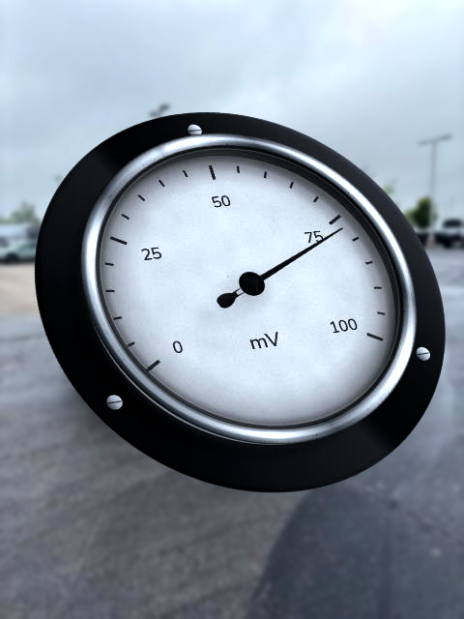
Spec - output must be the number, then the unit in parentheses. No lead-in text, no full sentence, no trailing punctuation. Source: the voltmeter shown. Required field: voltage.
77.5 (mV)
